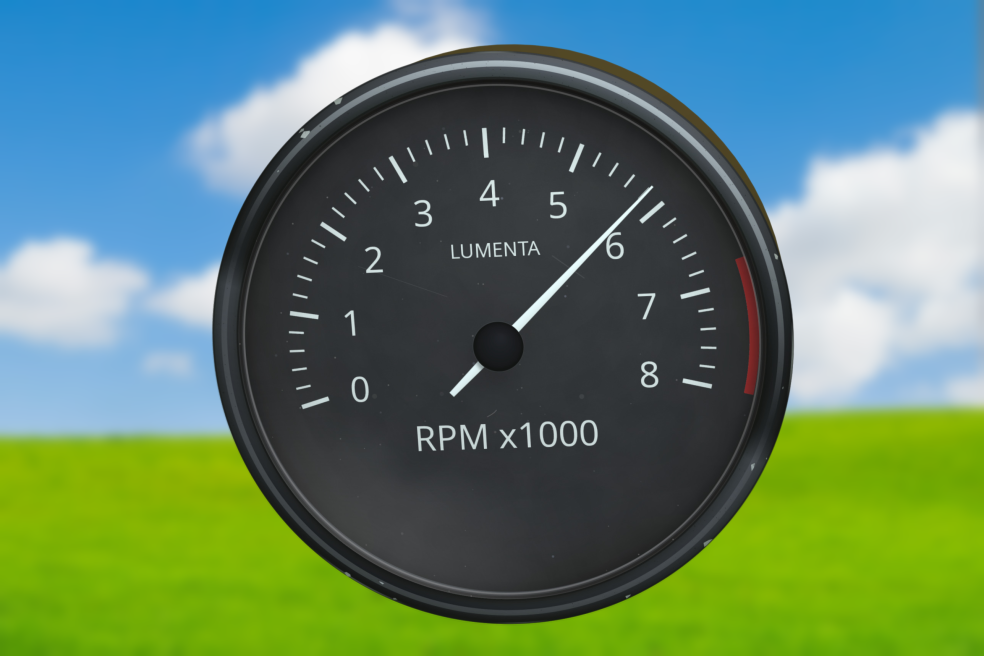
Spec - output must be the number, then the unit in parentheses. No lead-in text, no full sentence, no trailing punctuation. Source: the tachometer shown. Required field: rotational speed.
5800 (rpm)
